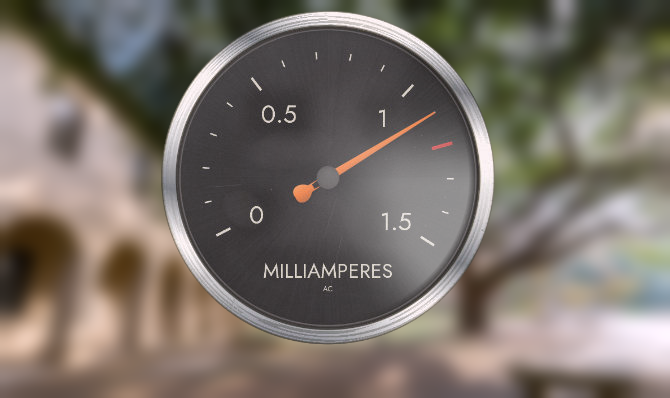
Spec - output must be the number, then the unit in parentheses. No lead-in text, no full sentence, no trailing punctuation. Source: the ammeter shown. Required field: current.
1.1 (mA)
